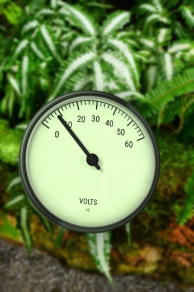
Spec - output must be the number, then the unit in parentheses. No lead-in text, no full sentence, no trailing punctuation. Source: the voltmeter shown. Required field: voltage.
8 (V)
